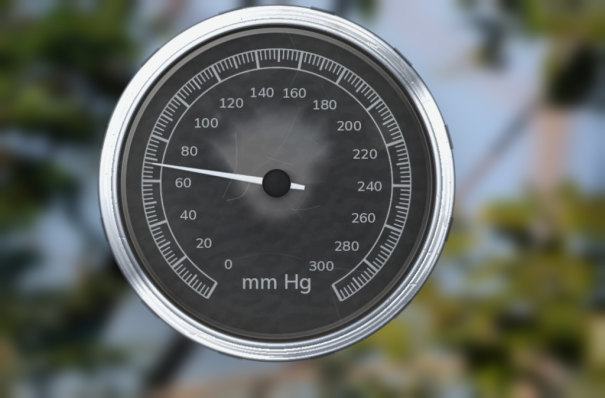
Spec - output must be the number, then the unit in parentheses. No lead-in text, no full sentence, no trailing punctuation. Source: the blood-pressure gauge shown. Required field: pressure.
68 (mmHg)
